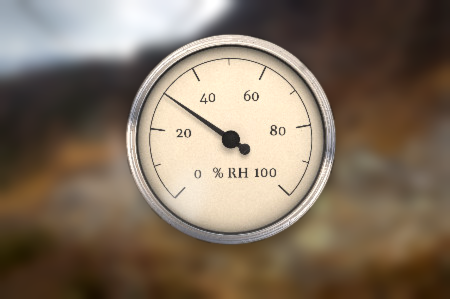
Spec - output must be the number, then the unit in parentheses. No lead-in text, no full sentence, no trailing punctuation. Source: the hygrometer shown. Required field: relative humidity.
30 (%)
